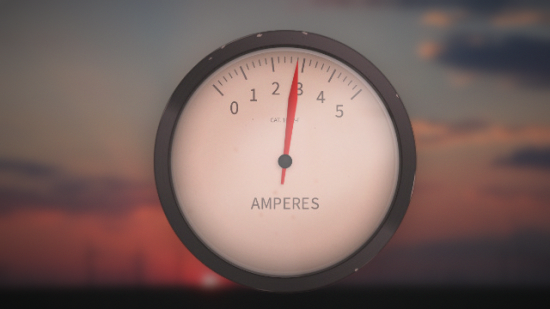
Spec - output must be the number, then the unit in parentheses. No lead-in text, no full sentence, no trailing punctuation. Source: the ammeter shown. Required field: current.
2.8 (A)
